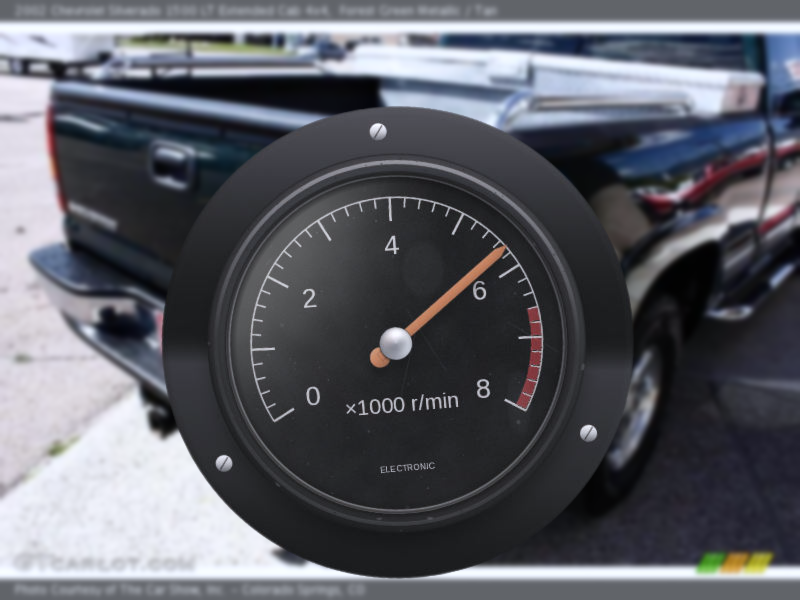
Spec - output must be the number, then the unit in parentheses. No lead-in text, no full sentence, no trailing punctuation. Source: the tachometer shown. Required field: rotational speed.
5700 (rpm)
